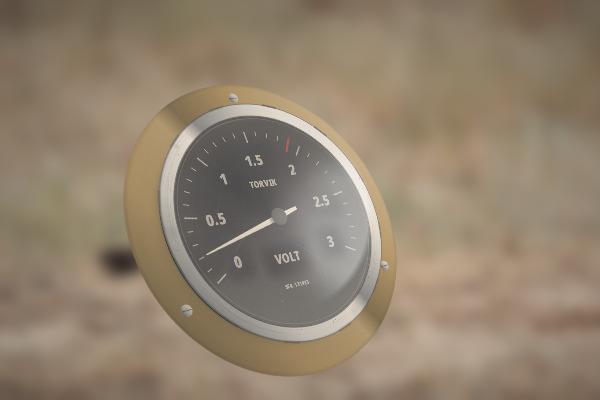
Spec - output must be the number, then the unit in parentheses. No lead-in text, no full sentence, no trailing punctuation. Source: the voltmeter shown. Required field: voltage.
0.2 (V)
